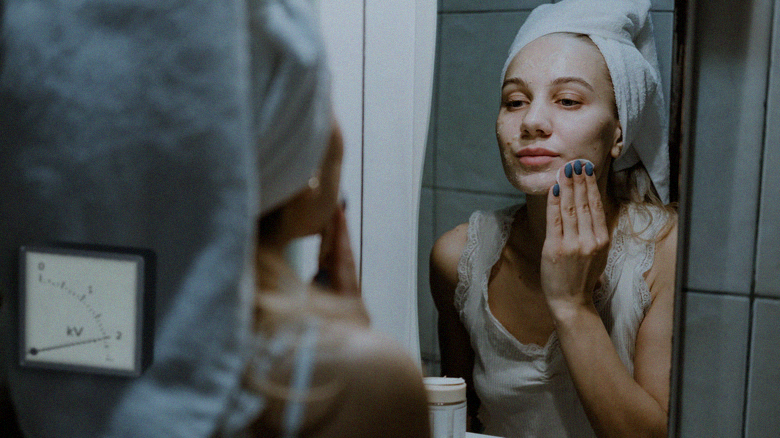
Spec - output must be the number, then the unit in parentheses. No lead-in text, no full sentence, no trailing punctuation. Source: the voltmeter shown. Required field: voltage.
2 (kV)
